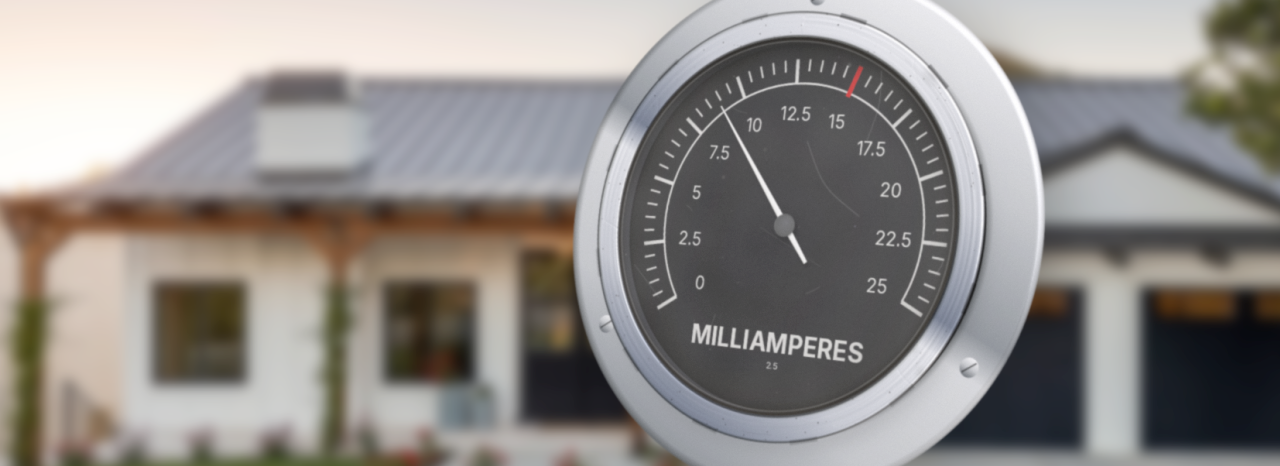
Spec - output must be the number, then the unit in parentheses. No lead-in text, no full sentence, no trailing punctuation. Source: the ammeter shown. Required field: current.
9 (mA)
